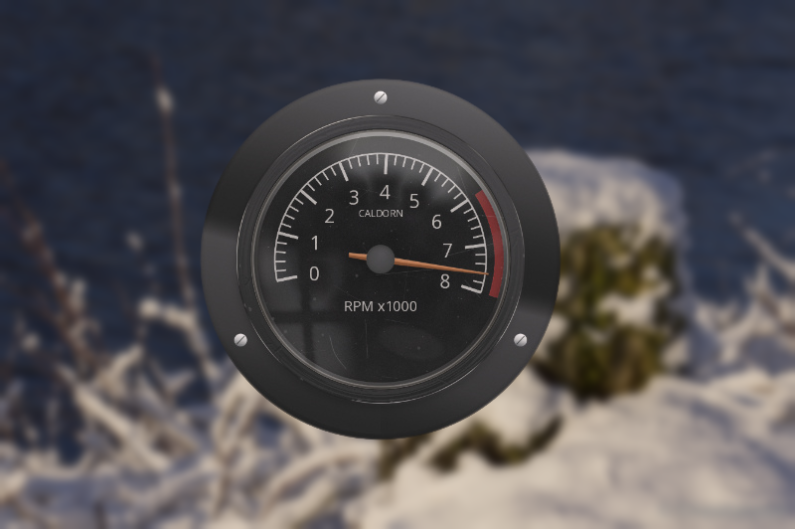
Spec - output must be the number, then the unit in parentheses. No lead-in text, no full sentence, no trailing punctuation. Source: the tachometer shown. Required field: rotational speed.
7600 (rpm)
